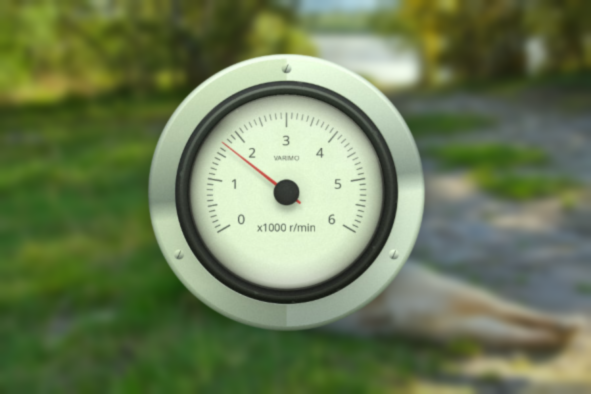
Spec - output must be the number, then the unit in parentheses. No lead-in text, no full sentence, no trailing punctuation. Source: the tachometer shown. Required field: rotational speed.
1700 (rpm)
